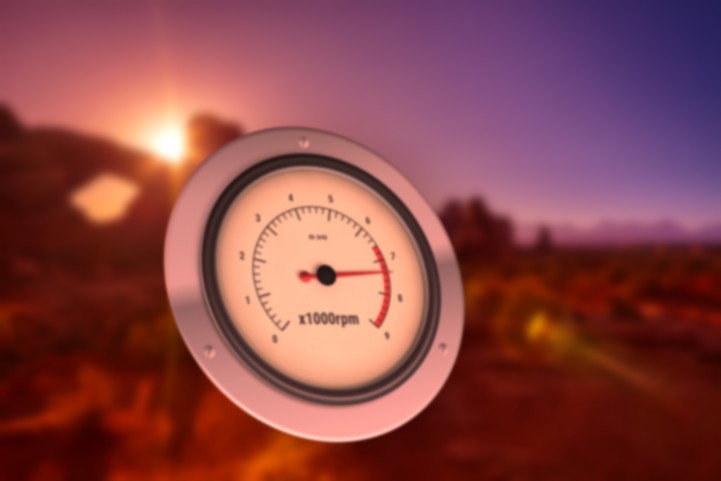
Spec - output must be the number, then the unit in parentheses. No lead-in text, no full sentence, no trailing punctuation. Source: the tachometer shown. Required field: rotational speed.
7400 (rpm)
